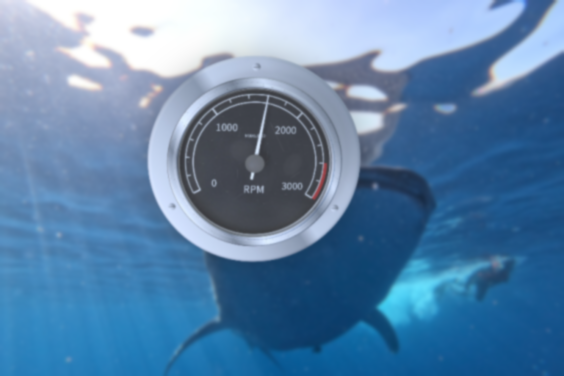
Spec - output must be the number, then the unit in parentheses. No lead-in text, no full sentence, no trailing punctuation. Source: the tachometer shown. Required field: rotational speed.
1600 (rpm)
